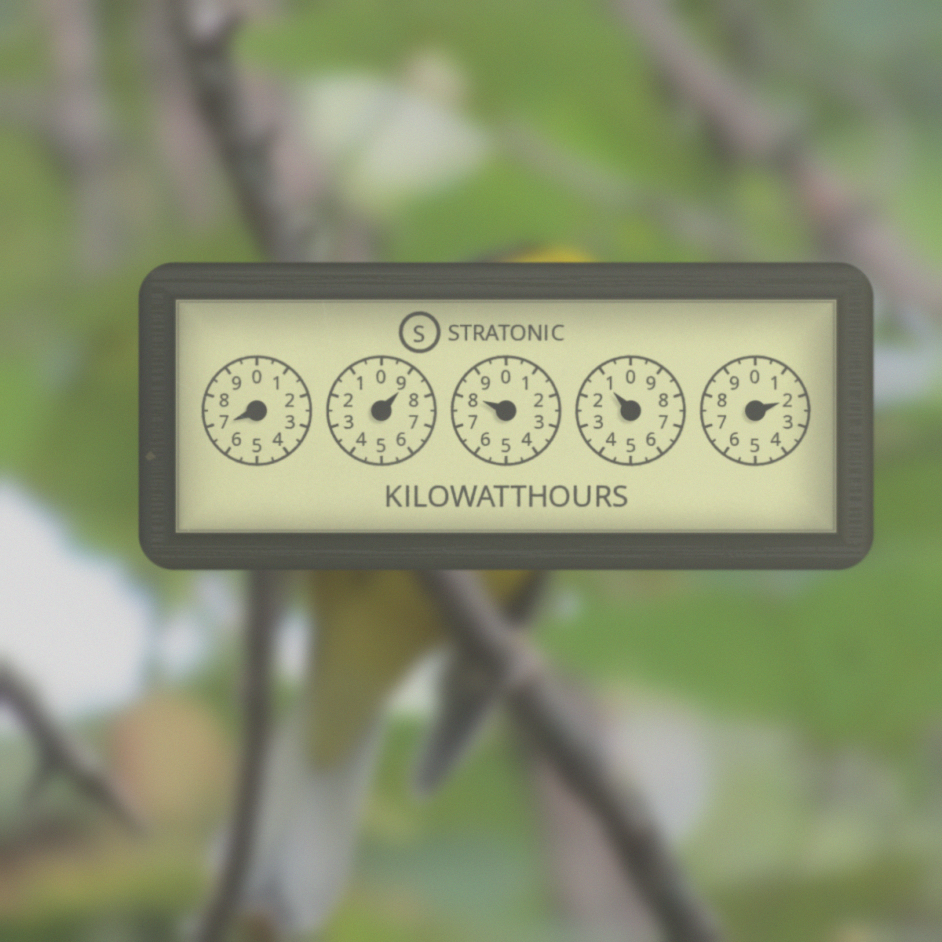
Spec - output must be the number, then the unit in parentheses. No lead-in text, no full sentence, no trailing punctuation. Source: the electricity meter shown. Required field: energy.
68812 (kWh)
